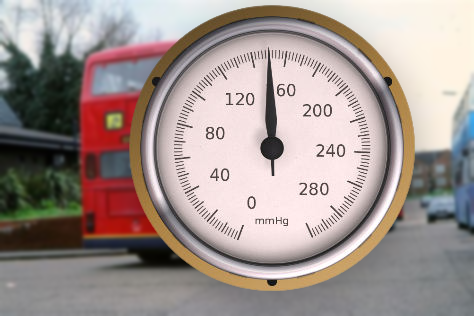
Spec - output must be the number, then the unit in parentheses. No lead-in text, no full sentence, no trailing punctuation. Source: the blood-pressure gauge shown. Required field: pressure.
150 (mmHg)
